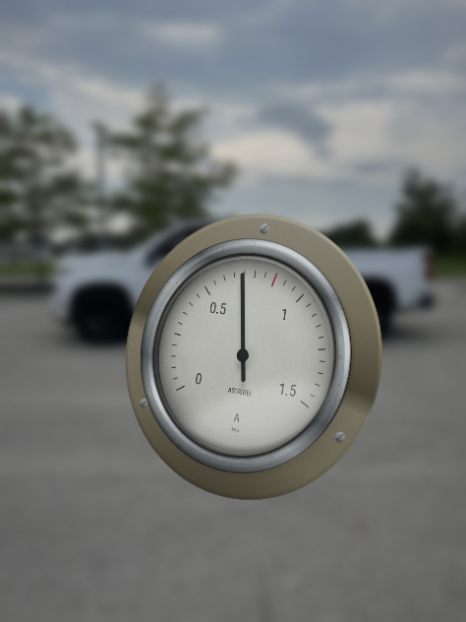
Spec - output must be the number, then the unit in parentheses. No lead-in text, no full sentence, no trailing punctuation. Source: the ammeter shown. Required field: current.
0.7 (A)
